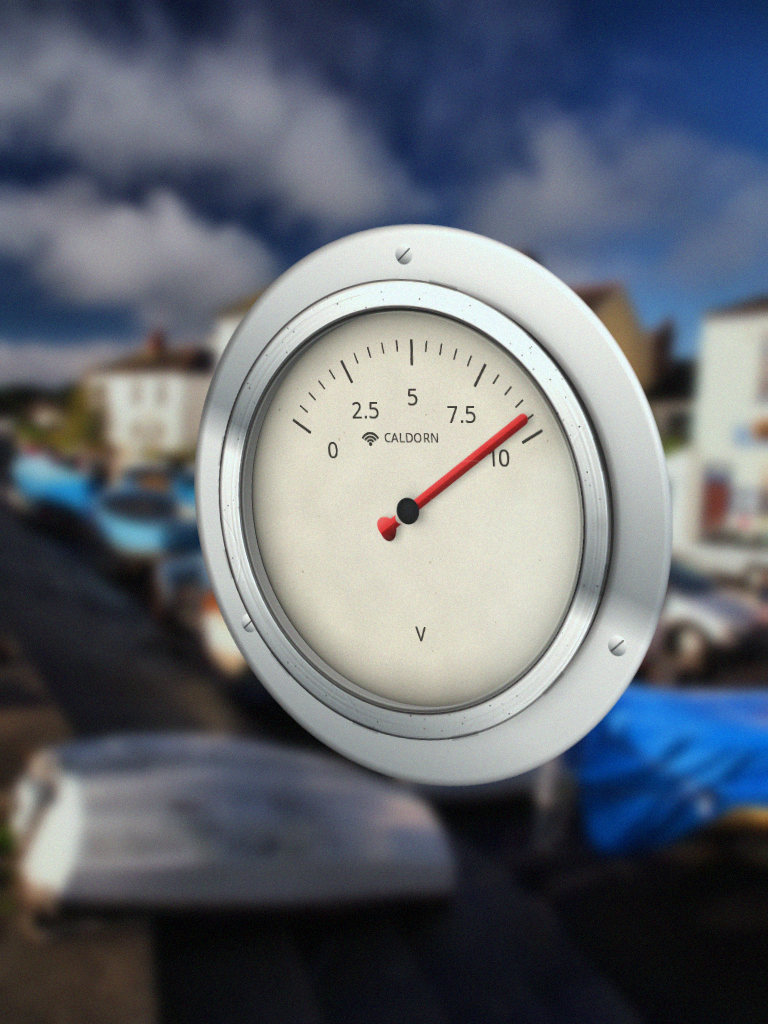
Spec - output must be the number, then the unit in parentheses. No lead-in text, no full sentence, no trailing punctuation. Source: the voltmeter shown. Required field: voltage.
9.5 (V)
